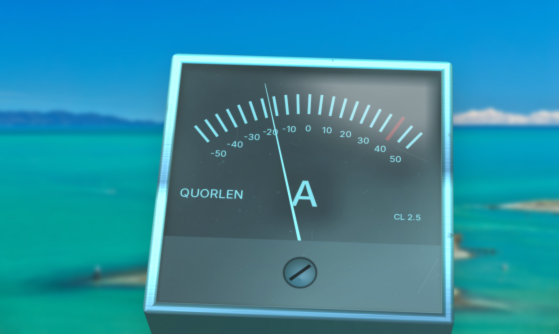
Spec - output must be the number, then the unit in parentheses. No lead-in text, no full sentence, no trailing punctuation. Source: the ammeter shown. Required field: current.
-17.5 (A)
